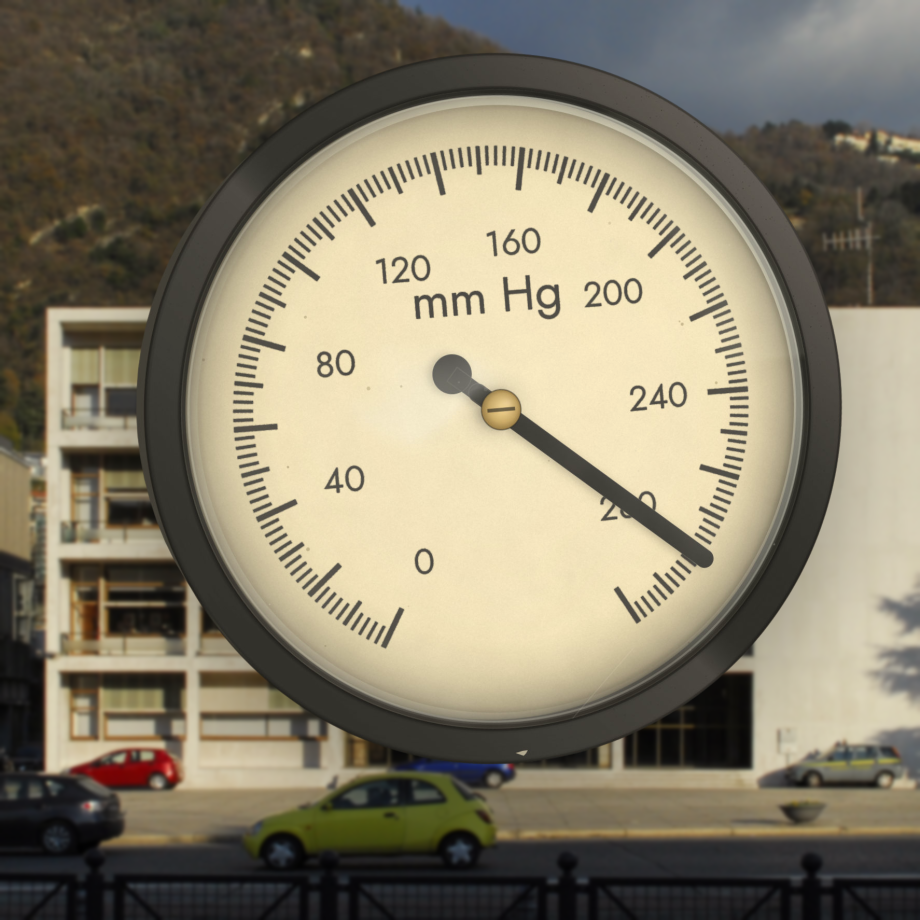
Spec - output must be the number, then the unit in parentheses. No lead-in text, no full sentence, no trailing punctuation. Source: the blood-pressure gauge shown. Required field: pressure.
280 (mmHg)
